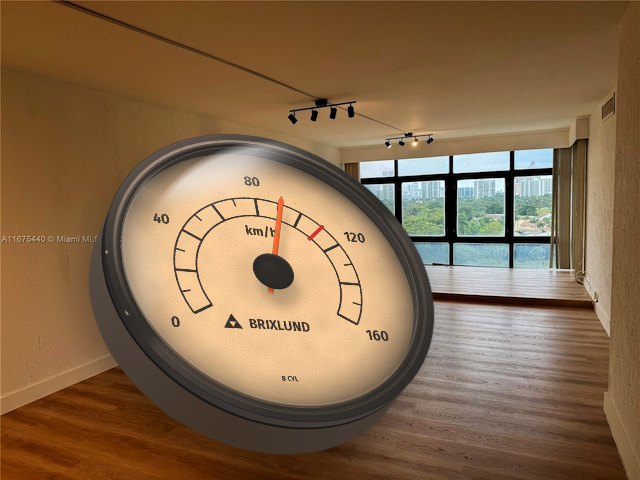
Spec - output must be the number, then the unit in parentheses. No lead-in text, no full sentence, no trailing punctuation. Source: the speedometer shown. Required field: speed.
90 (km/h)
